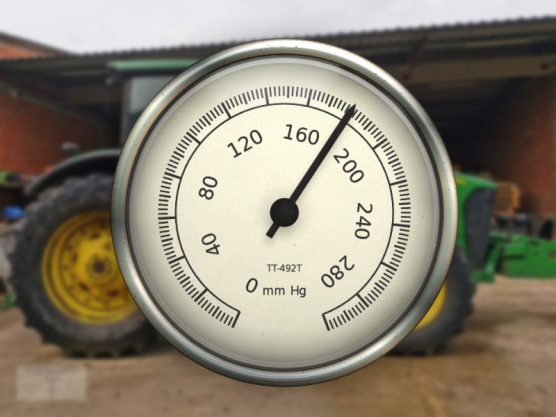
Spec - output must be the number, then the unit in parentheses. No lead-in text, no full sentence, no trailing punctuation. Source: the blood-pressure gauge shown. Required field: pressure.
180 (mmHg)
